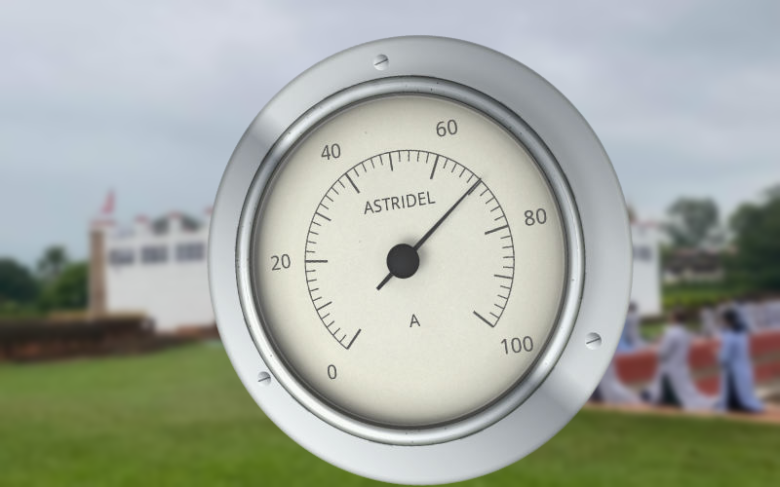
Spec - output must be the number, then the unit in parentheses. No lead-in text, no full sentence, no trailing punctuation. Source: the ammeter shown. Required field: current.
70 (A)
